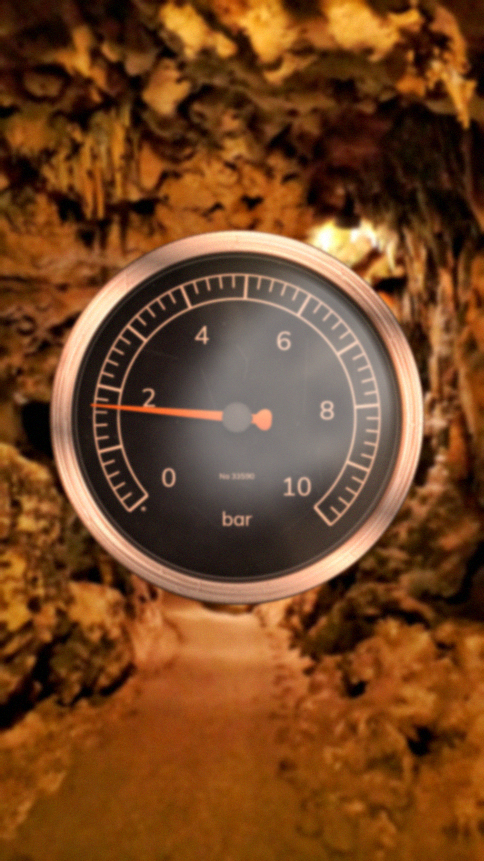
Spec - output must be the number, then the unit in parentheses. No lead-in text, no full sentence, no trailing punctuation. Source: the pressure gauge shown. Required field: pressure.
1.7 (bar)
